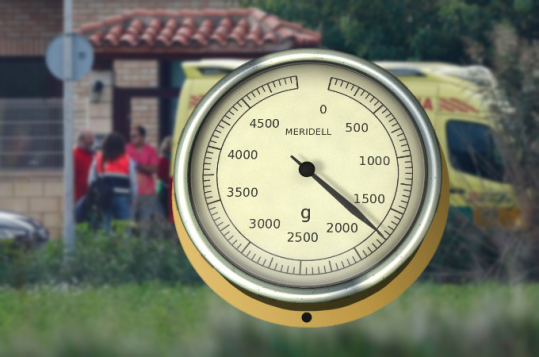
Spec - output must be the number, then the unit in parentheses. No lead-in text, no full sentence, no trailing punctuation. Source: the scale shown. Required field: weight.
1750 (g)
